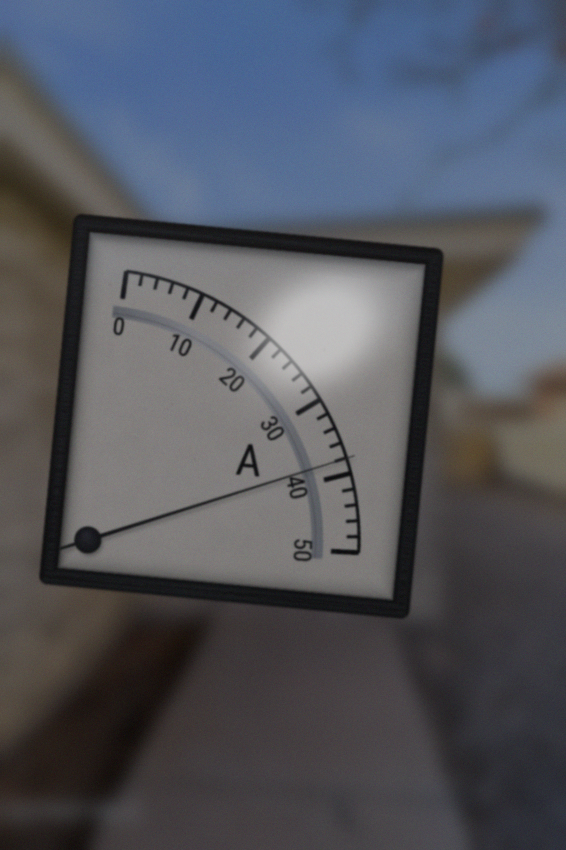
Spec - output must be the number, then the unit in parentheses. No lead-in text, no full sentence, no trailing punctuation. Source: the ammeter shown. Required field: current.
38 (A)
